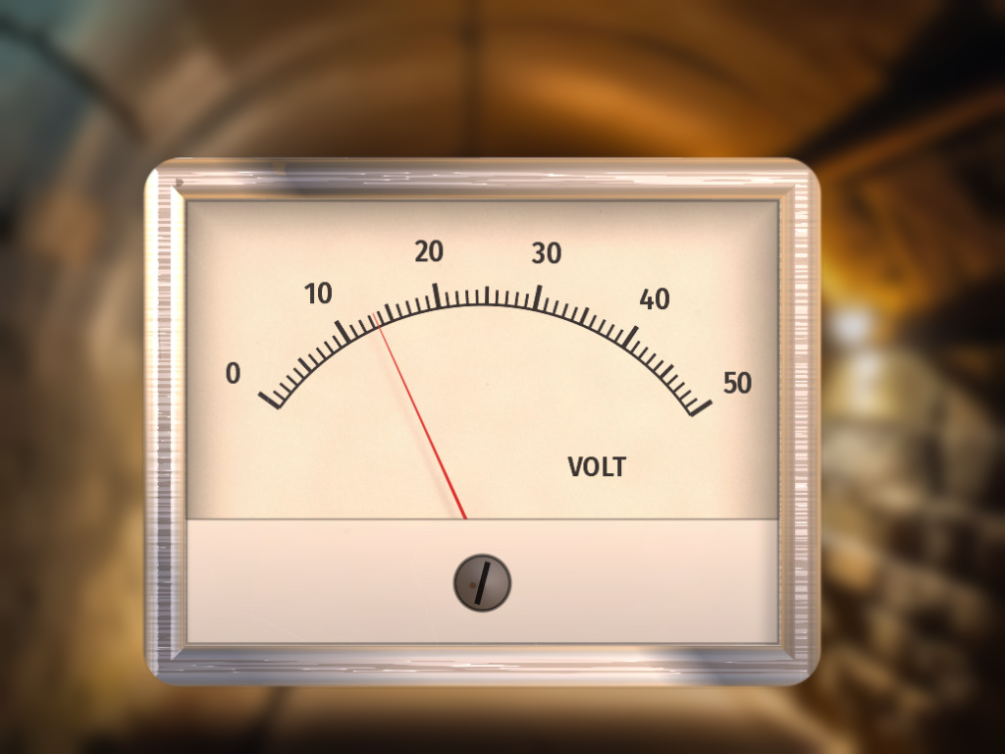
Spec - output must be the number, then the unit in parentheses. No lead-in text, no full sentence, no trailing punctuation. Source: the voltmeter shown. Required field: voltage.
13.5 (V)
